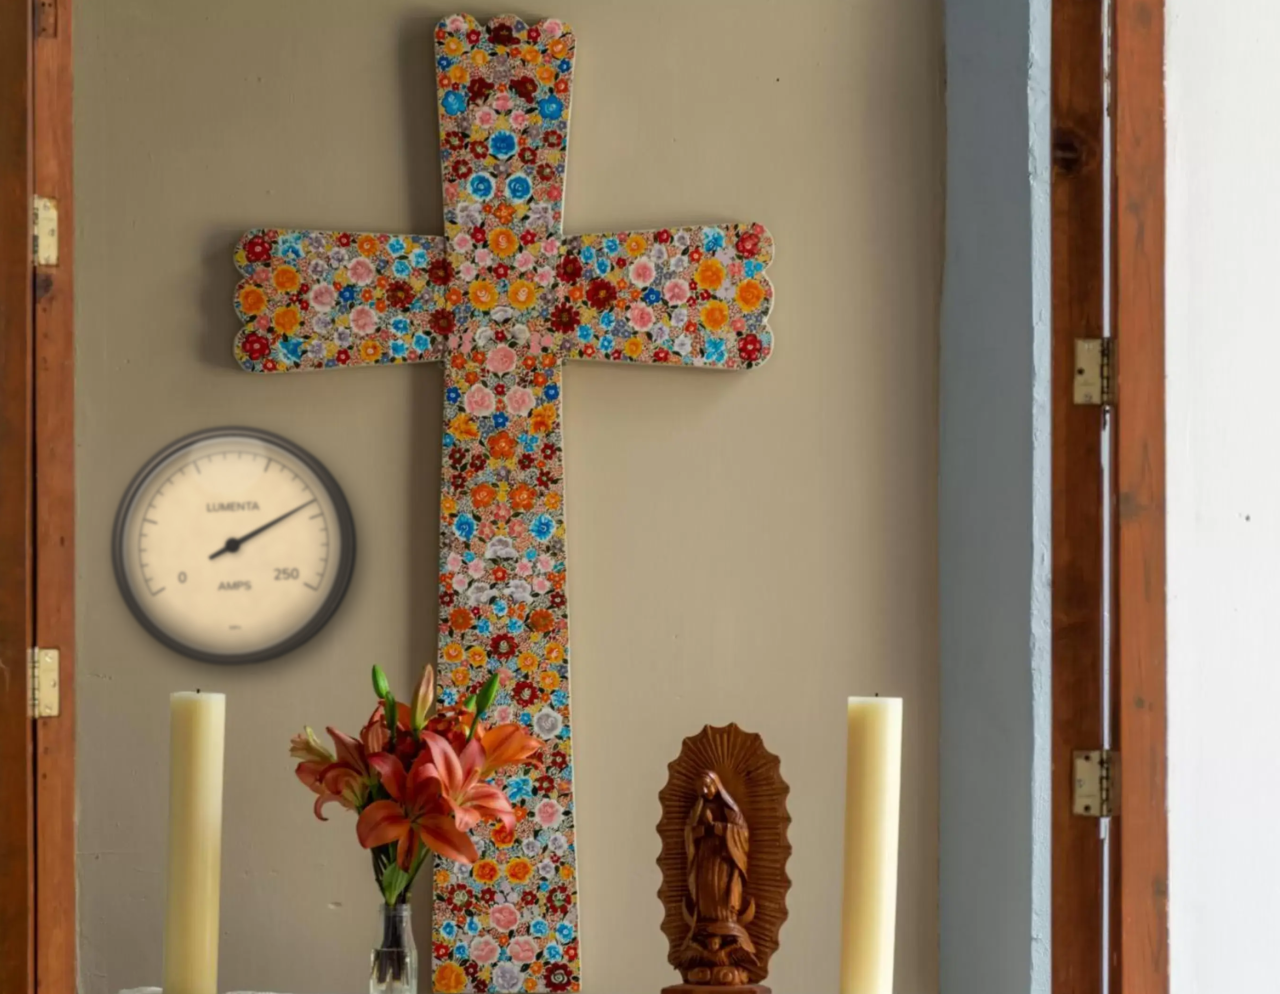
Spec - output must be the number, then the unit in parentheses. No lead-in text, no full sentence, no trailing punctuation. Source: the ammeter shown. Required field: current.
190 (A)
